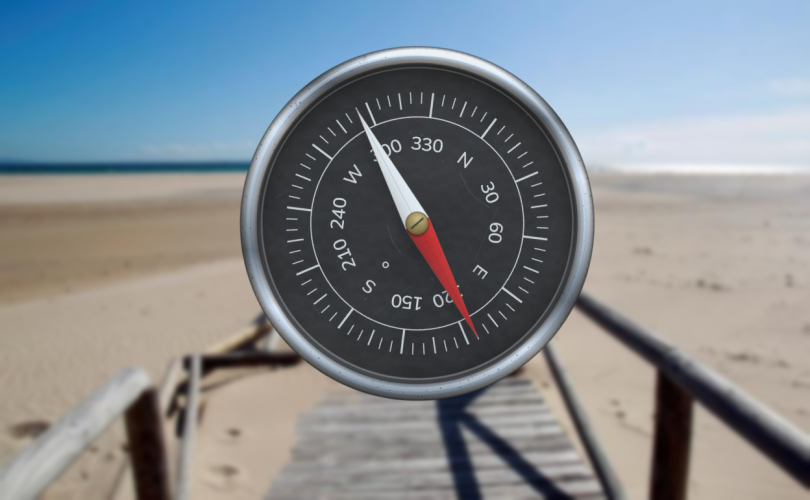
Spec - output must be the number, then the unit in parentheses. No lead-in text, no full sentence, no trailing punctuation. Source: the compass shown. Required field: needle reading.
115 (°)
